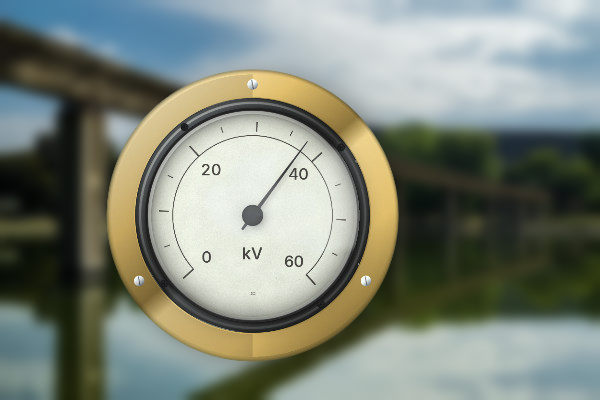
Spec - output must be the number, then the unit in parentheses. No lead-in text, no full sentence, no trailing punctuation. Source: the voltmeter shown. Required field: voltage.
37.5 (kV)
